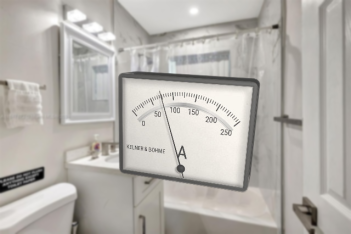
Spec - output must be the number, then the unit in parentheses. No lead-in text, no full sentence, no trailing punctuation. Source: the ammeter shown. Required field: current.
75 (A)
